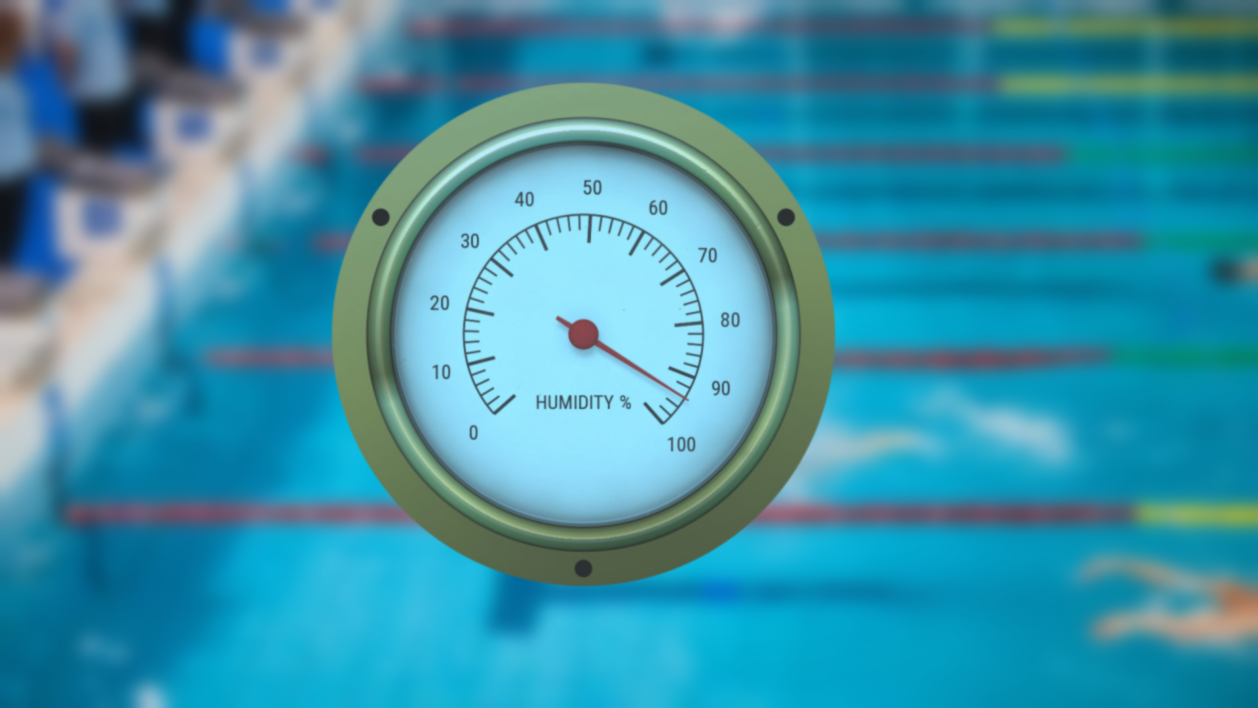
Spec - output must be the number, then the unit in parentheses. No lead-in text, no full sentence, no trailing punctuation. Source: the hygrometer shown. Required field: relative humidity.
94 (%)
